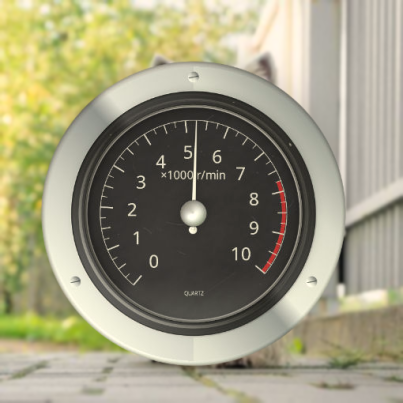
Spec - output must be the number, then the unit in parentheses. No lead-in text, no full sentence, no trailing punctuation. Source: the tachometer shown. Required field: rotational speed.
5250 (rpm)
